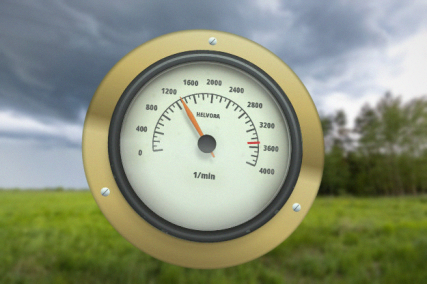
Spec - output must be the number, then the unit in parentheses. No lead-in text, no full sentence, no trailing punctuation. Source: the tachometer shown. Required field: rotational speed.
1300 (rpm)
